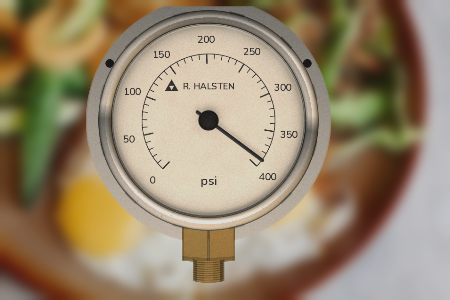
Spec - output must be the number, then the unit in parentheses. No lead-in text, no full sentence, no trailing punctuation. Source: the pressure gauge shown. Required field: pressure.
390 (psi)
